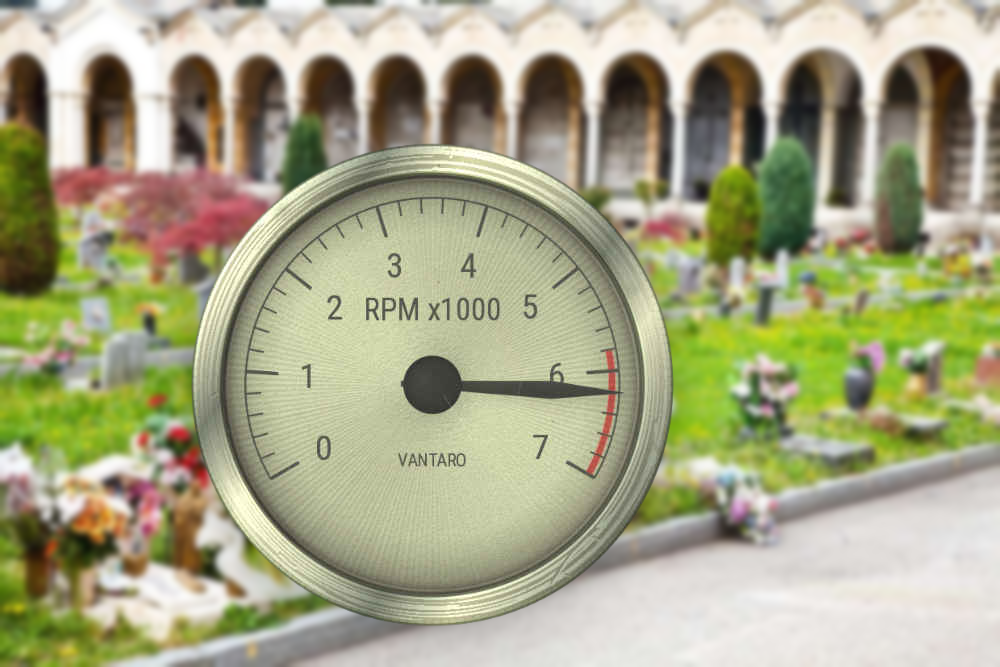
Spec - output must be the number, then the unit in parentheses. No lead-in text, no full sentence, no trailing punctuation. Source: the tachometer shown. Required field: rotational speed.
6200 (rpm)
